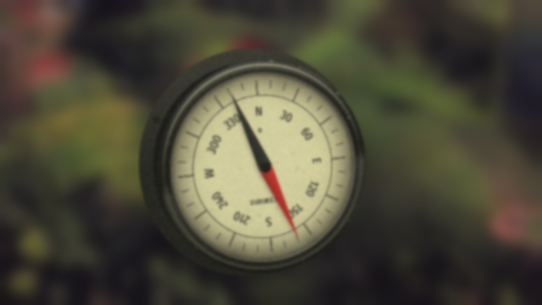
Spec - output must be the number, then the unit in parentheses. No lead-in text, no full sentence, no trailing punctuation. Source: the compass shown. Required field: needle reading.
160 (°)
